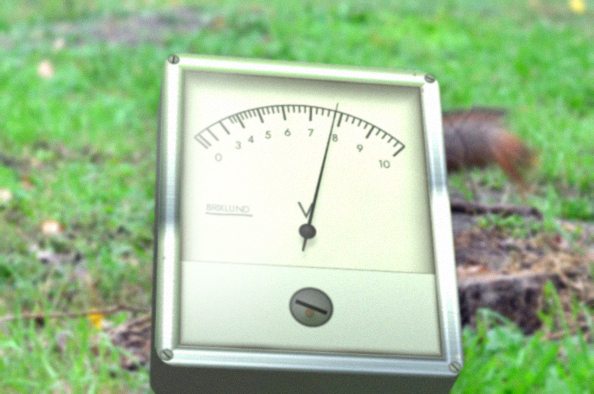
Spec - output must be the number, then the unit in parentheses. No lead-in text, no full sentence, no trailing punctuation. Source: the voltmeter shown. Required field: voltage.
7.8 (V)
